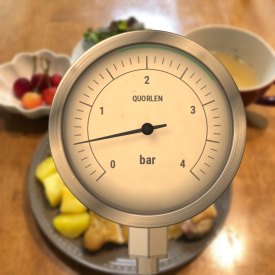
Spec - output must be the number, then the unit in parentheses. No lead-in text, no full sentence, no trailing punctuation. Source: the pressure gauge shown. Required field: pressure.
0.5 (bar)
